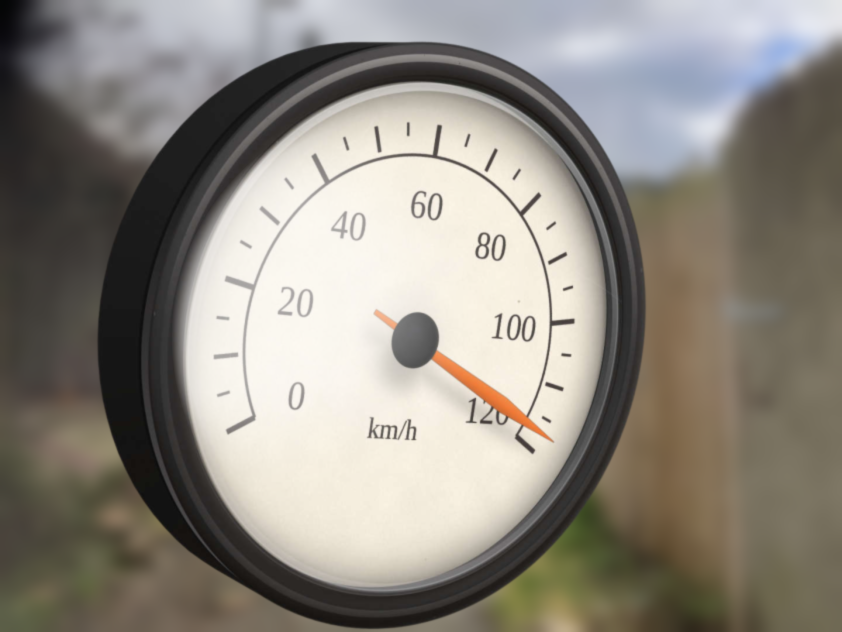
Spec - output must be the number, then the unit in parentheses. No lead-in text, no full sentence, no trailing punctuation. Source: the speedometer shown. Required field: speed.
117.5 (km/h)
